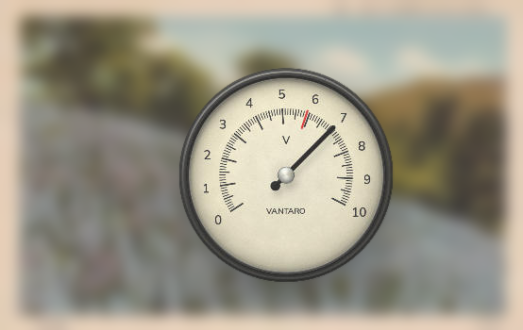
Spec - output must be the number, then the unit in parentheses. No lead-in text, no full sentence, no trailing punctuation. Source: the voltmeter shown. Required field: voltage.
7 (V)
